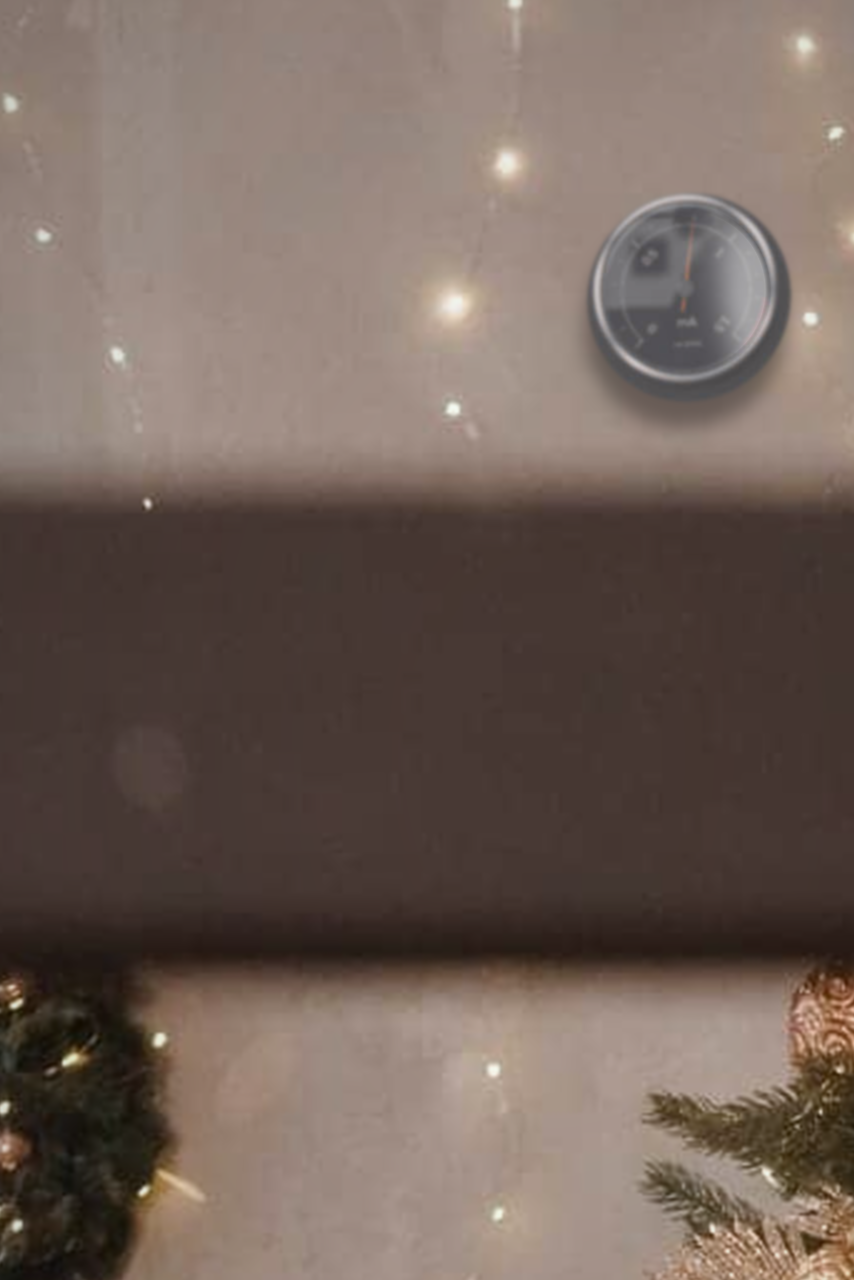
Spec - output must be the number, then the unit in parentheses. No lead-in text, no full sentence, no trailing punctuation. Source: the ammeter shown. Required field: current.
0.8 (mA)
